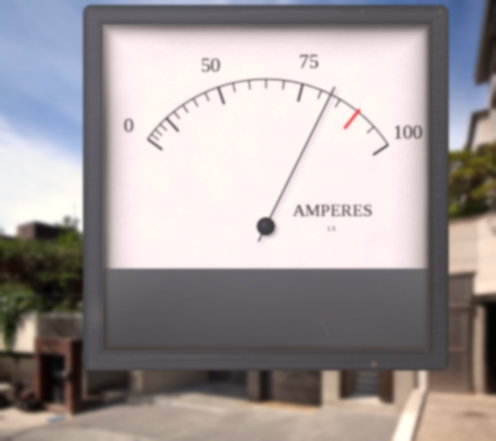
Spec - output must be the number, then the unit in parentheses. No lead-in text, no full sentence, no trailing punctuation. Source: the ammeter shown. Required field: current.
82.5 (A)
